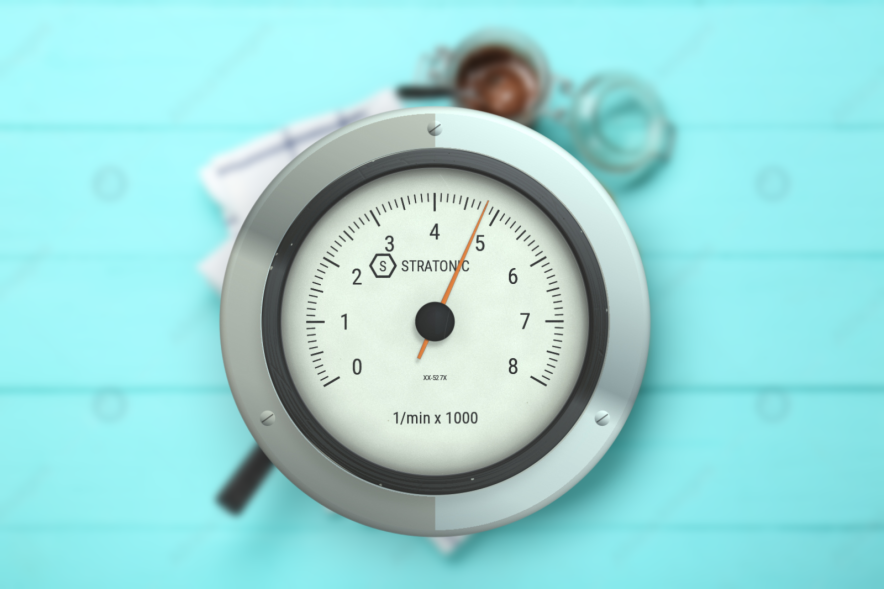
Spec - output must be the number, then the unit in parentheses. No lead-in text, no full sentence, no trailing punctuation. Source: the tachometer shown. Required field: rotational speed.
4800 (rpm)
